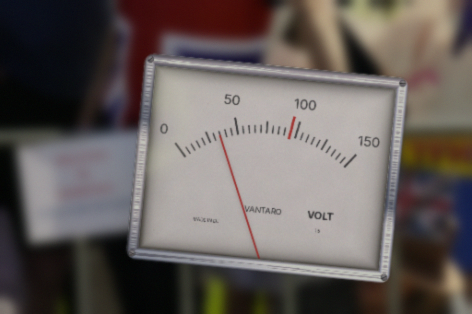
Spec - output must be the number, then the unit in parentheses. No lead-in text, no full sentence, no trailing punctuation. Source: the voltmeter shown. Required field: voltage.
35 (V)
